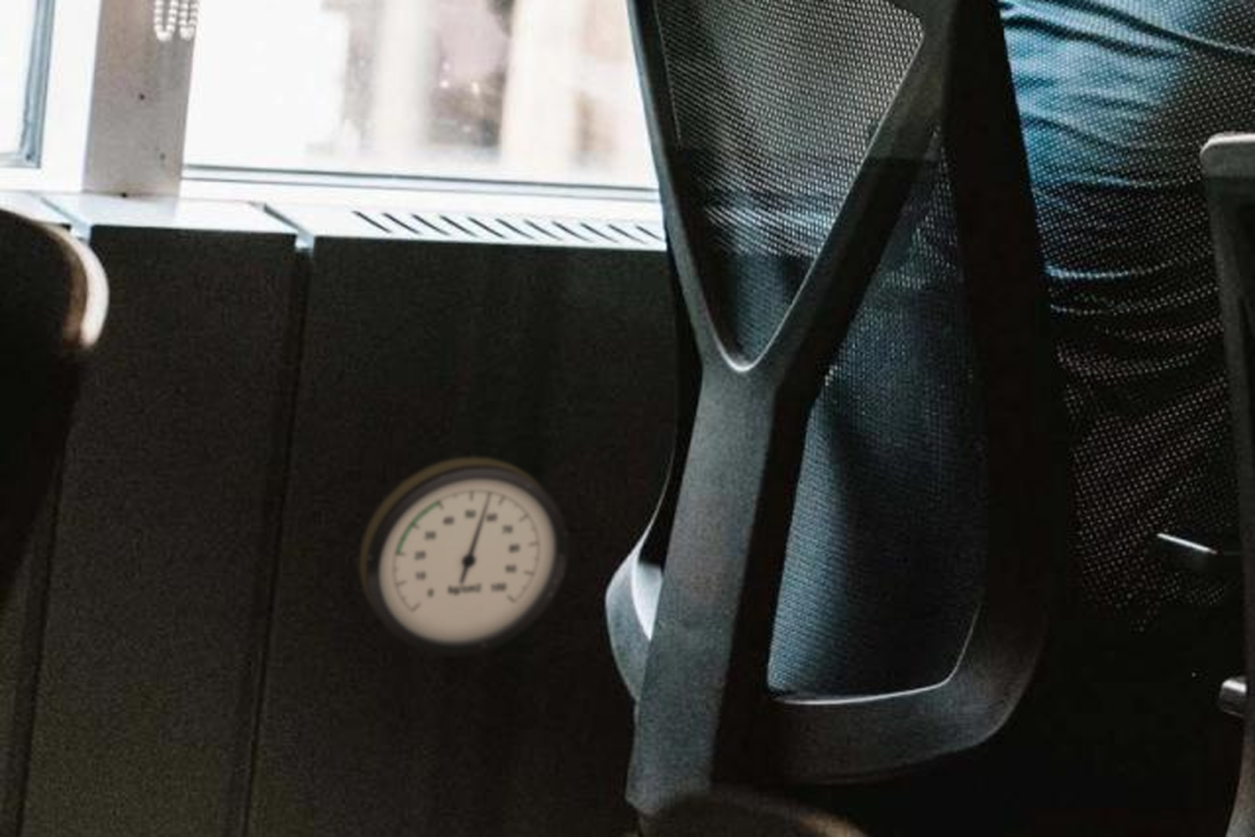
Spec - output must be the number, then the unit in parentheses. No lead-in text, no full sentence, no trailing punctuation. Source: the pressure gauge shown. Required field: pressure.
55 (kg/cm²)
